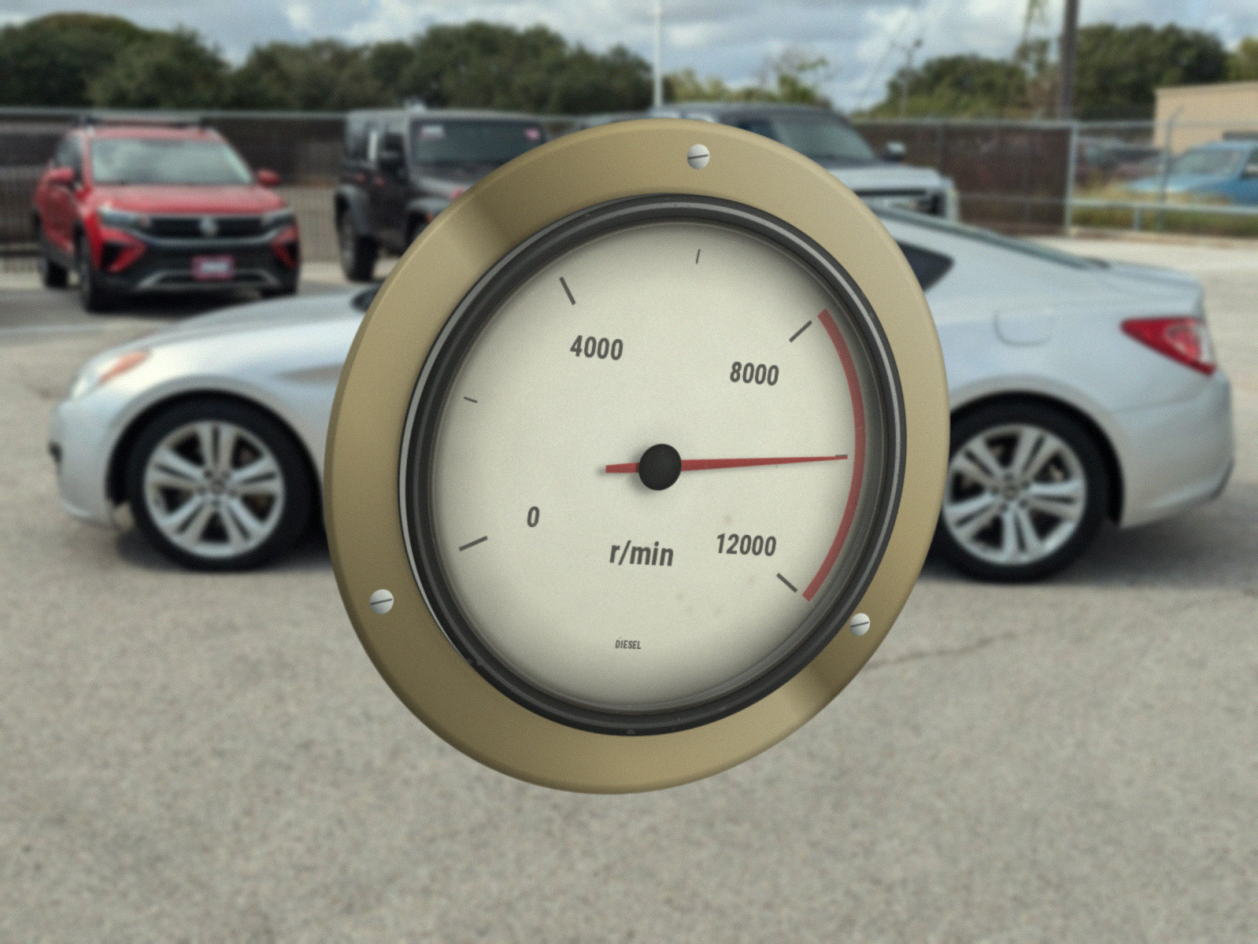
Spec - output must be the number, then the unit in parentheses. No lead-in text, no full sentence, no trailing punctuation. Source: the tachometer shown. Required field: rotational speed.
10000 (rpm)
